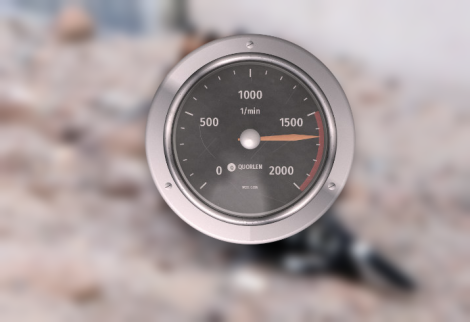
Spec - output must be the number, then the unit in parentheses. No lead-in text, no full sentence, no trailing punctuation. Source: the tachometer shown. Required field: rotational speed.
1650 (rpm)
